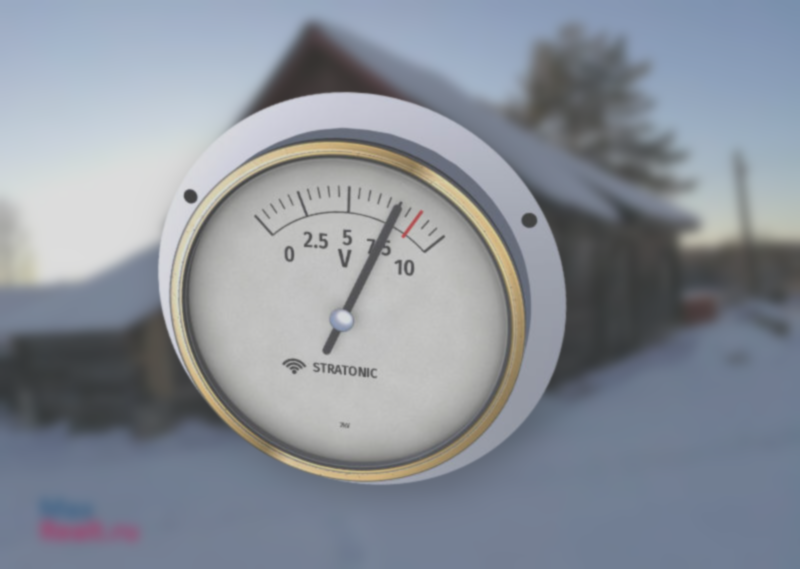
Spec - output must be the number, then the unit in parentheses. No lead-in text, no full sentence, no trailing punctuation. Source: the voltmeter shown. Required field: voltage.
7.5 (V)
